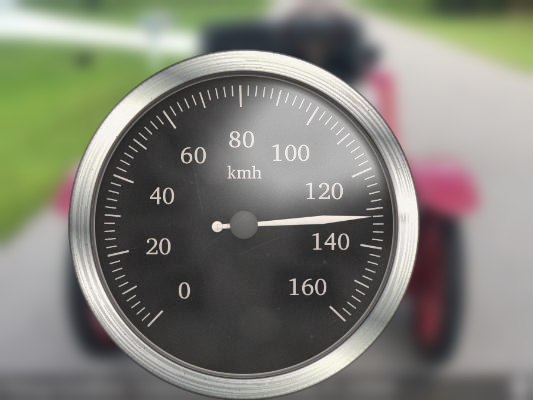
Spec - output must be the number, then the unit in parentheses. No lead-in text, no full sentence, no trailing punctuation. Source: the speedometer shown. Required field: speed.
132 (km/h)
